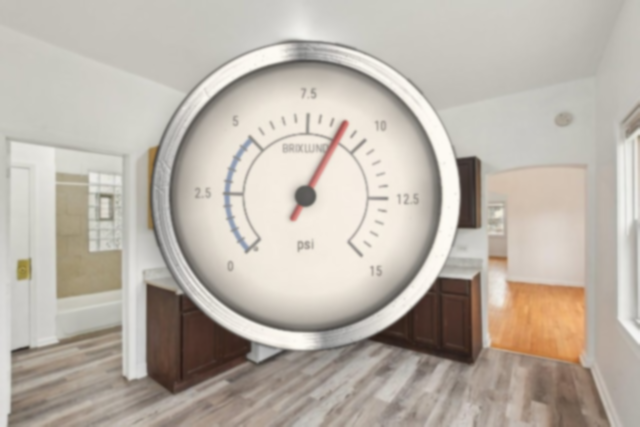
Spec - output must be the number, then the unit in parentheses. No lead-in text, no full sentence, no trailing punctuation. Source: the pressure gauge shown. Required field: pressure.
9 (psi)
